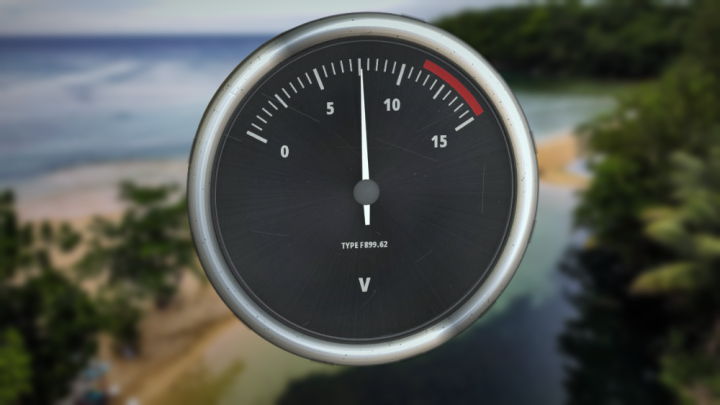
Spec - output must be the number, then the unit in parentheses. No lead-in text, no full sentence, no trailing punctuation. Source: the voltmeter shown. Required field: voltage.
7.5 (V)
